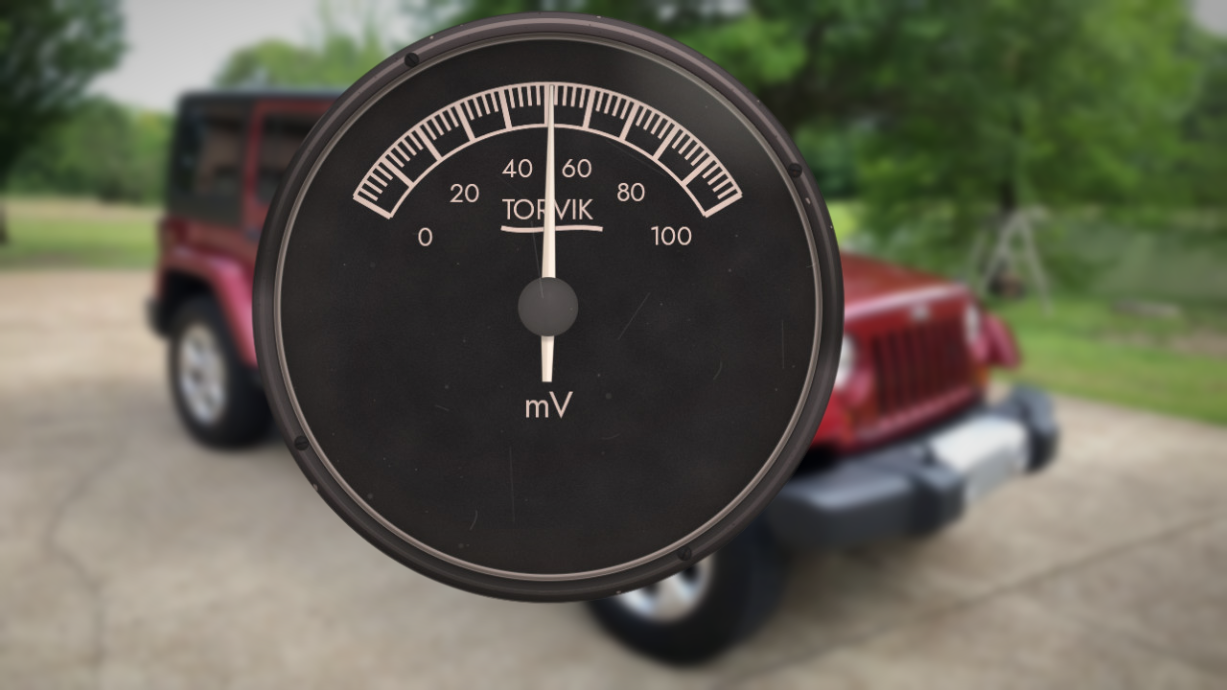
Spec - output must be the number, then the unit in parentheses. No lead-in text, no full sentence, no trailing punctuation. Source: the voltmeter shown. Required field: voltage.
51 (mV)
